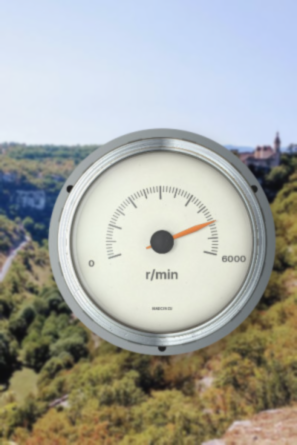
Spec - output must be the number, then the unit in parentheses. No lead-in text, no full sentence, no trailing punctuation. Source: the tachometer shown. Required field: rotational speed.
5000 (rpm)
